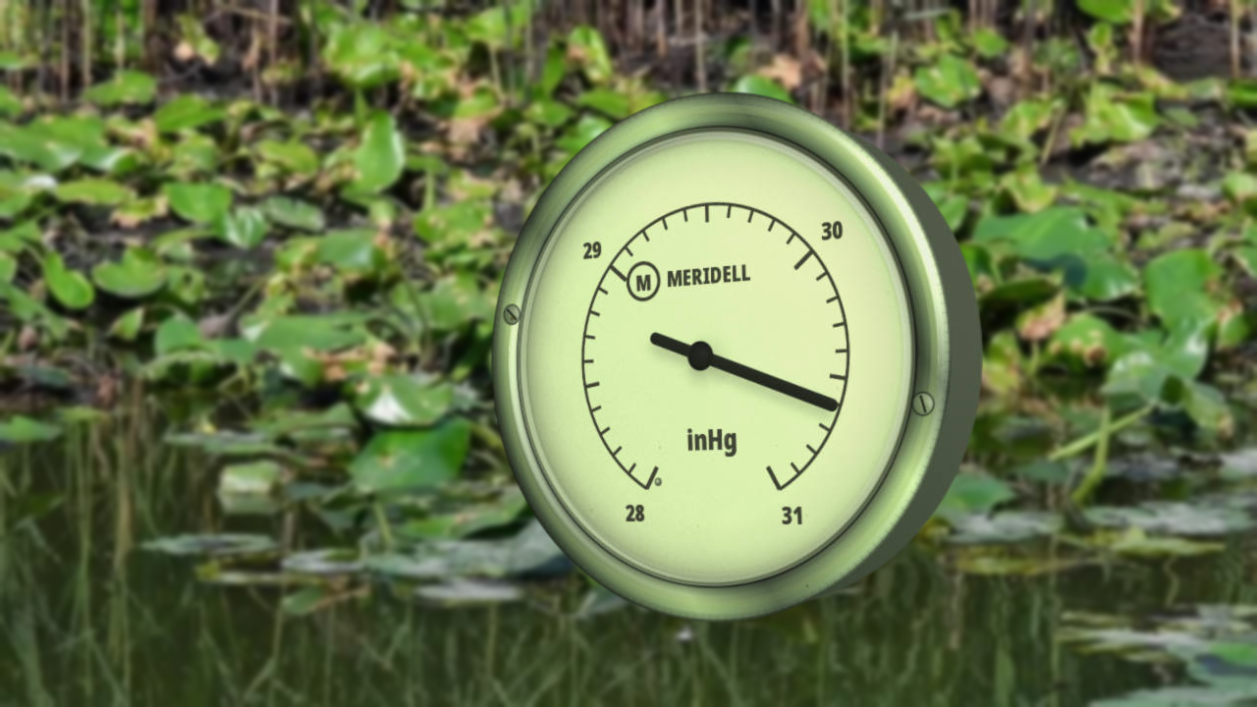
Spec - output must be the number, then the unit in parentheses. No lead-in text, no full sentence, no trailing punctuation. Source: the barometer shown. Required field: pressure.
30.6 (inHg)
